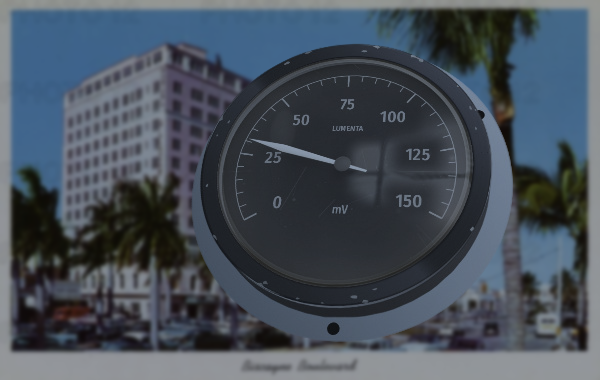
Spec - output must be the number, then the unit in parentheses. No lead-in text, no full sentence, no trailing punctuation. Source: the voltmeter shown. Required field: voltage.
30 (mV)
